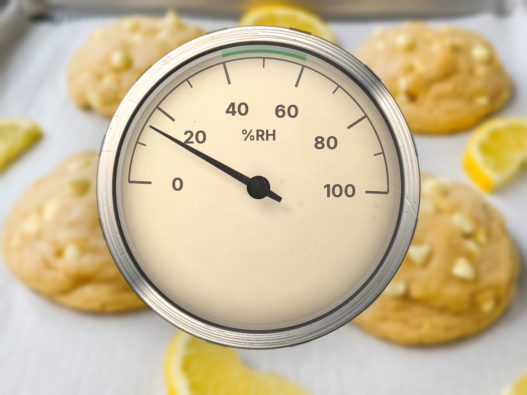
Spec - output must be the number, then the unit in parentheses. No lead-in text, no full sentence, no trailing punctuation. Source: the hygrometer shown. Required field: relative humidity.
15 (%)
